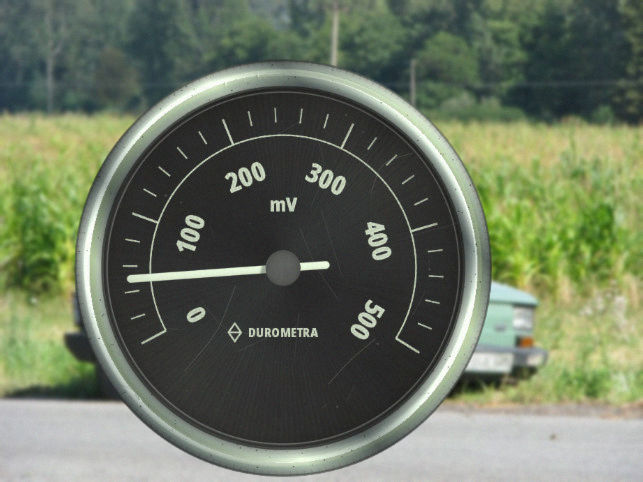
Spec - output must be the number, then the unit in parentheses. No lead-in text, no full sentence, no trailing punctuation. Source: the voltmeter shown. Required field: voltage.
50 (mV)
